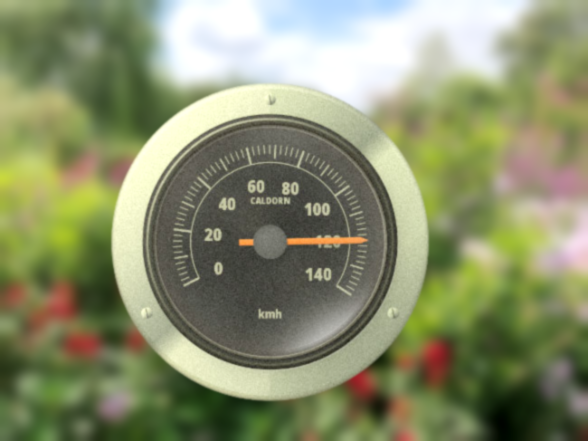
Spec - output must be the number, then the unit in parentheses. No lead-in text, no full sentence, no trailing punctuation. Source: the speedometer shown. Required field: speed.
120 (km/h)
